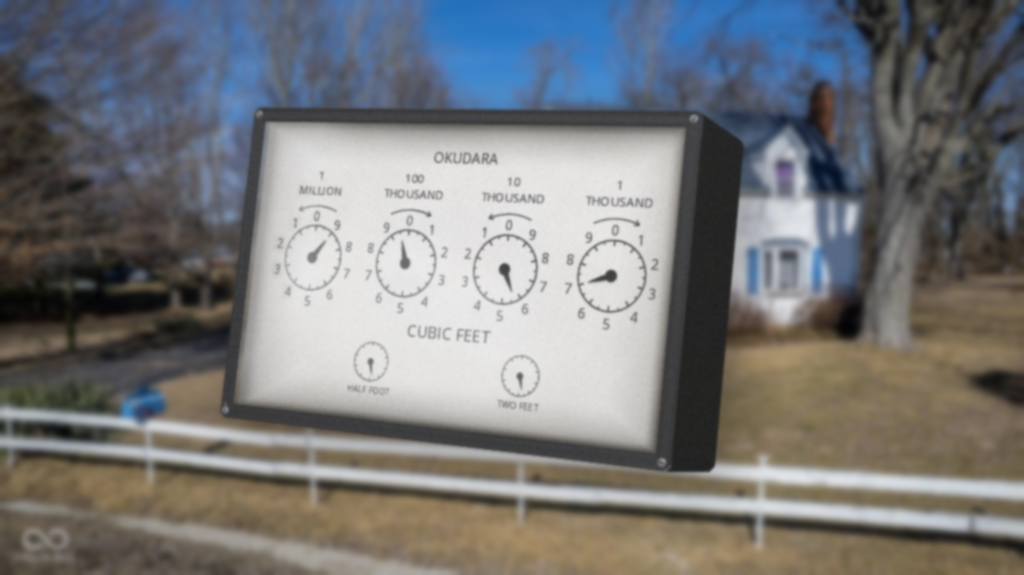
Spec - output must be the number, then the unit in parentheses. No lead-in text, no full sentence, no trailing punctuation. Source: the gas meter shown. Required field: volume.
895700 (ft³)
